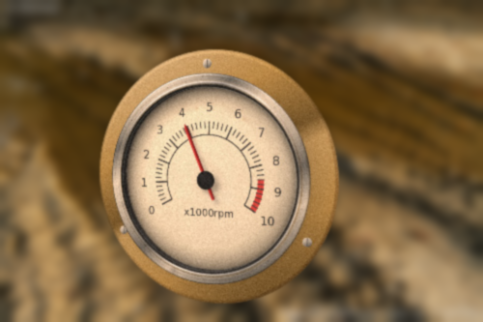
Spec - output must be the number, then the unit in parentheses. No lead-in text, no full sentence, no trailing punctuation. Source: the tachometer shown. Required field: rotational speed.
4000 (rpm)
